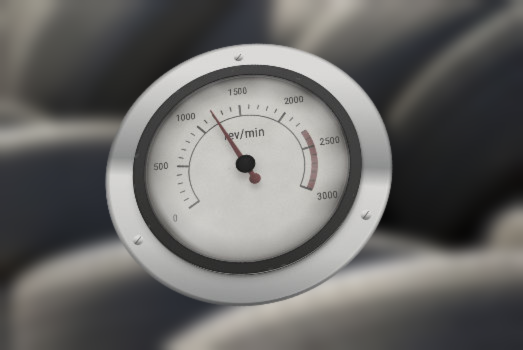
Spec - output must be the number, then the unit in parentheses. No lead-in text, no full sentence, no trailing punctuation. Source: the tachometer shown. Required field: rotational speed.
1200 (rpm)
